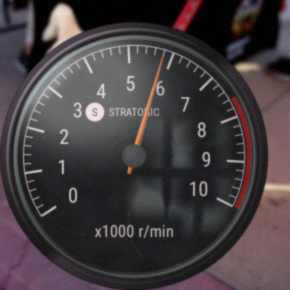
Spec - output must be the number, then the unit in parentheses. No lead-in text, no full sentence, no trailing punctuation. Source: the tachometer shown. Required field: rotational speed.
5800 (rpm)
